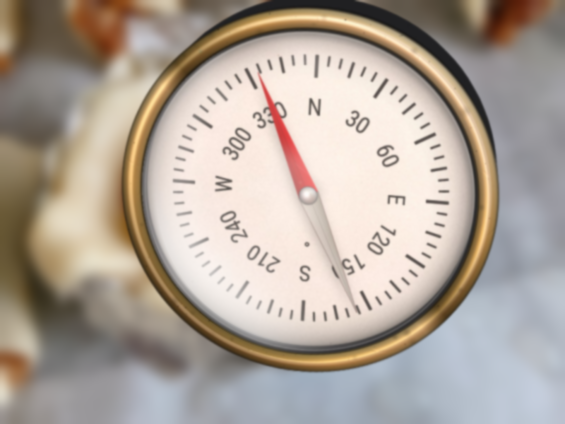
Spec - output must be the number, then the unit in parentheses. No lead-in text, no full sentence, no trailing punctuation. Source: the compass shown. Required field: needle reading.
335 (°)
